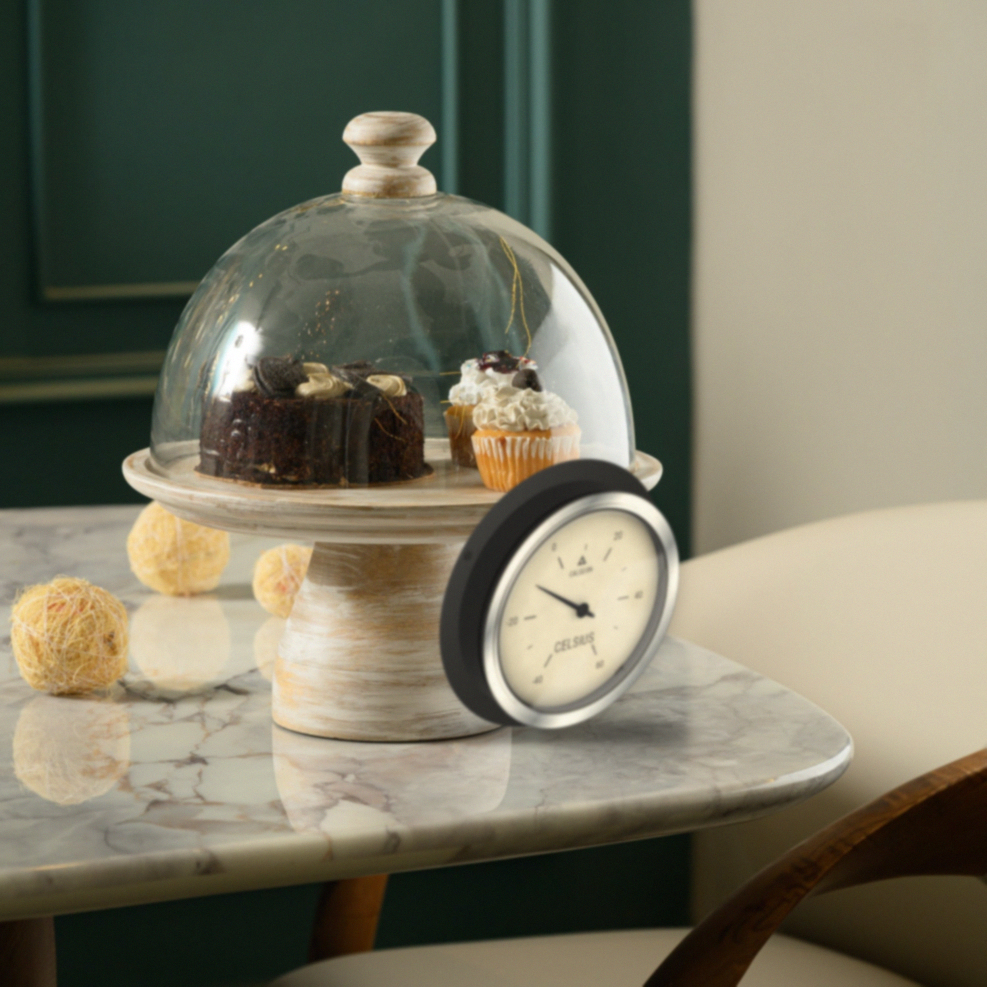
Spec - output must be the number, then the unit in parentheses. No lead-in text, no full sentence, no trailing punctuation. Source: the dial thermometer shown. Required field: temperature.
-10 (°C)
